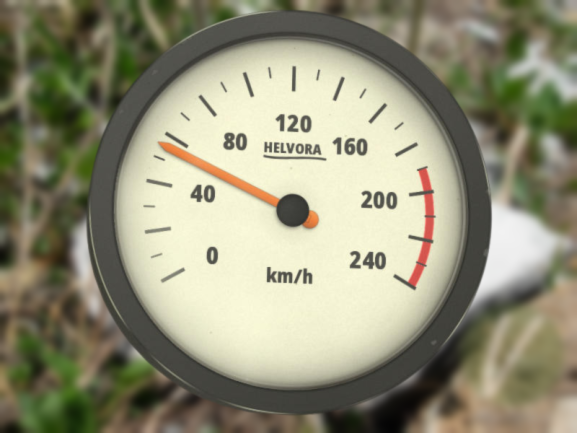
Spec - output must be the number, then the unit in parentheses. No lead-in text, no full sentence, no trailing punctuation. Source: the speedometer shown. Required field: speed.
55 (km/h)
